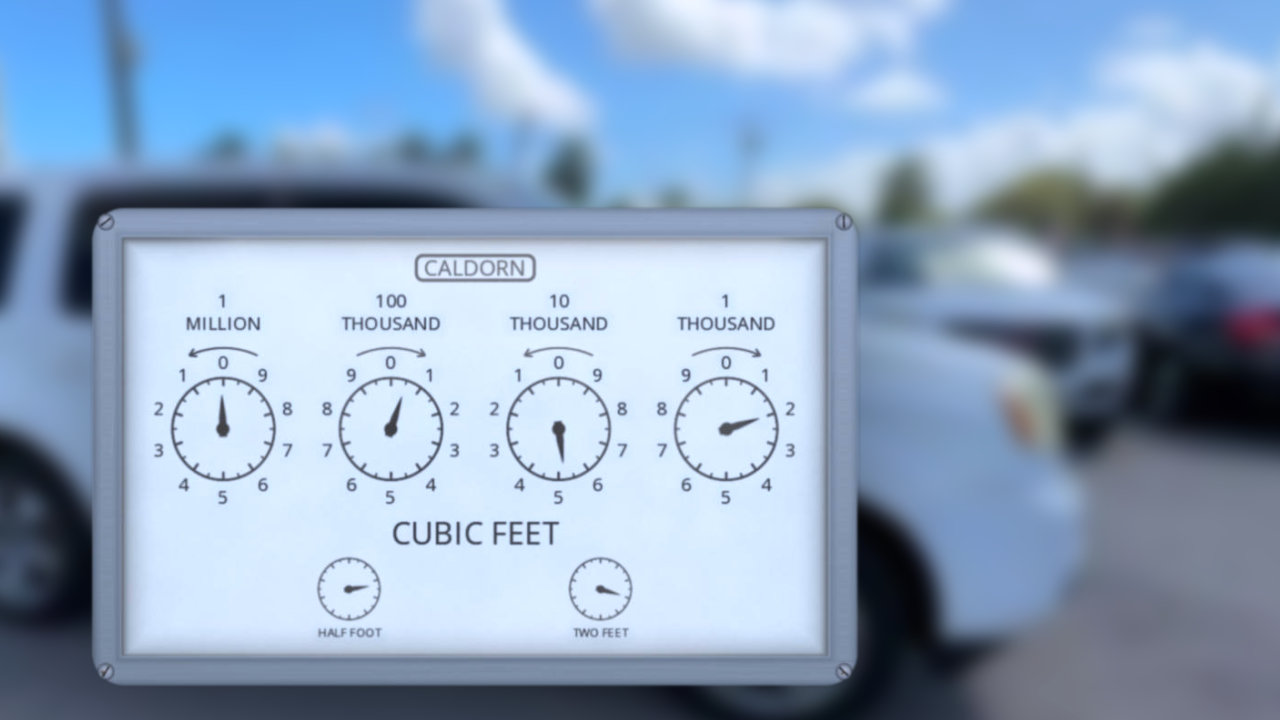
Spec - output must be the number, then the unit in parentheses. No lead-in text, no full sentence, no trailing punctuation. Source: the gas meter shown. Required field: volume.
5200 (ft³)
